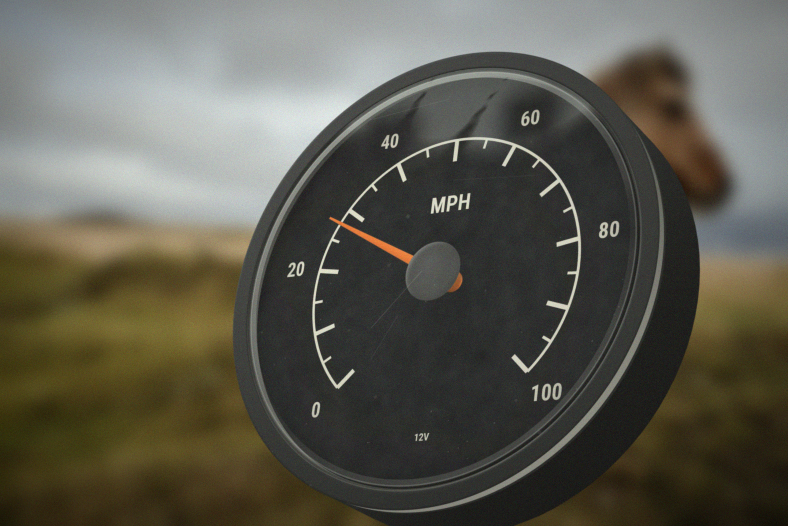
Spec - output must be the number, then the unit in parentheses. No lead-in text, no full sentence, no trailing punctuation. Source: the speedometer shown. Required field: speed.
27.5 (mph)
